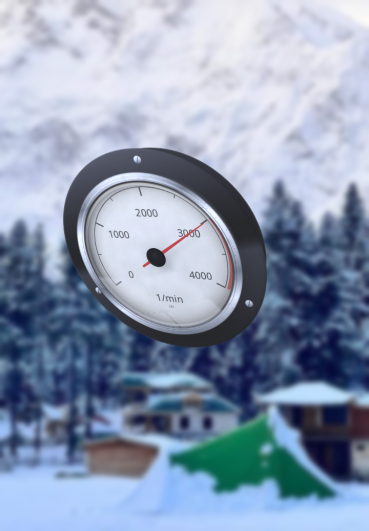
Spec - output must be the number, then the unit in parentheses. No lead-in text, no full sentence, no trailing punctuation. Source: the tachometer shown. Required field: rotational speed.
3000 (rpm)
